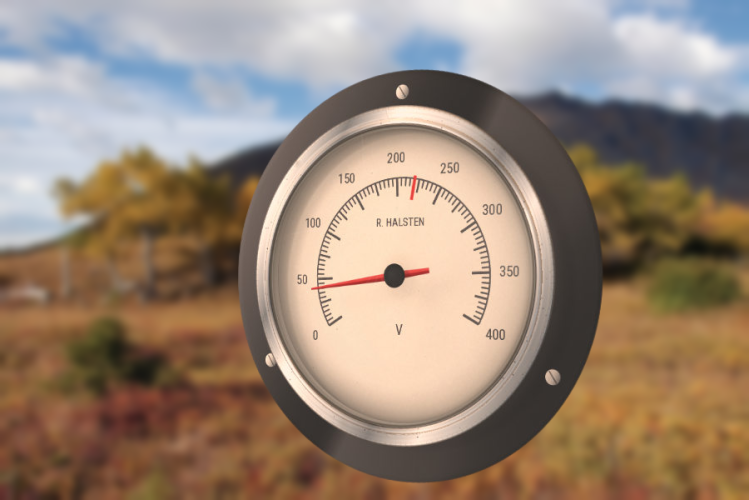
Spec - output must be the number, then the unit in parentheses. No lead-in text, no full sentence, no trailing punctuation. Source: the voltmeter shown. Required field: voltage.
40 (V)
